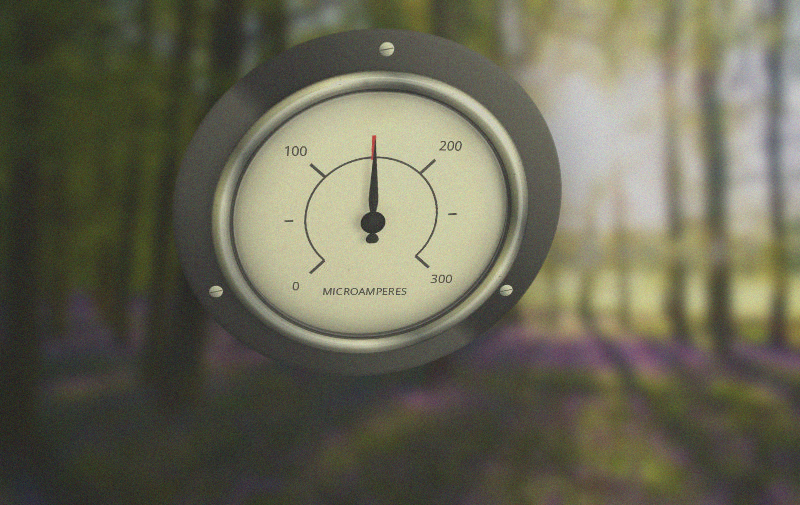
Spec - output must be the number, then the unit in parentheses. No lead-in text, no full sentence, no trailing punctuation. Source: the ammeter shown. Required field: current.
150 (µA)
